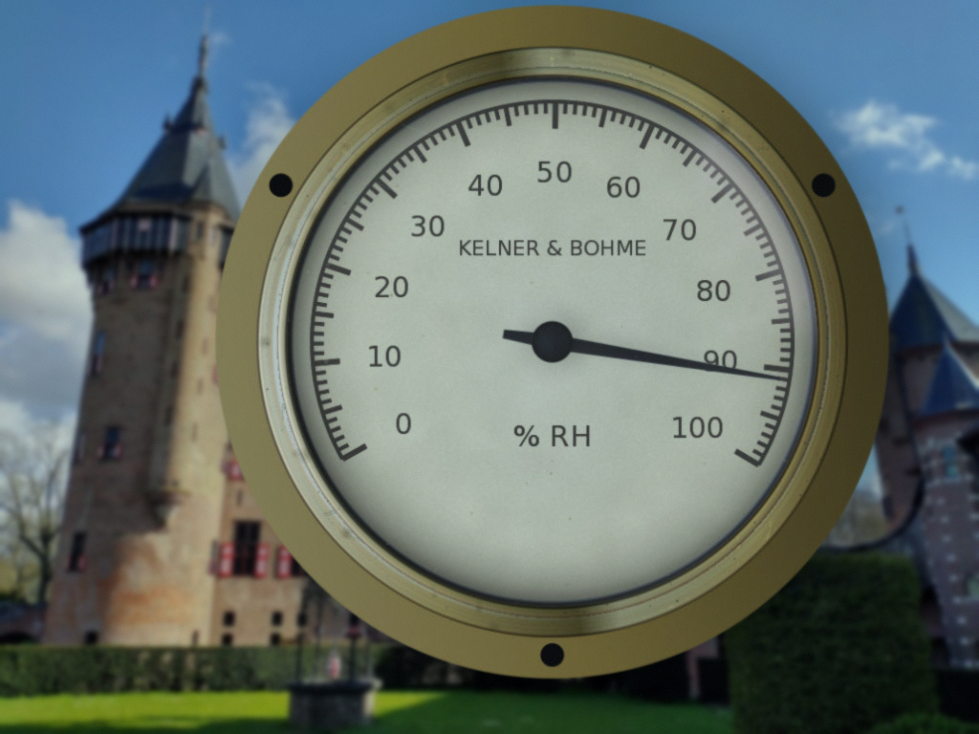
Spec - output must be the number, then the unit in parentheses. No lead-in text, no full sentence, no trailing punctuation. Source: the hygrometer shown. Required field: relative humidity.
91 (%)
